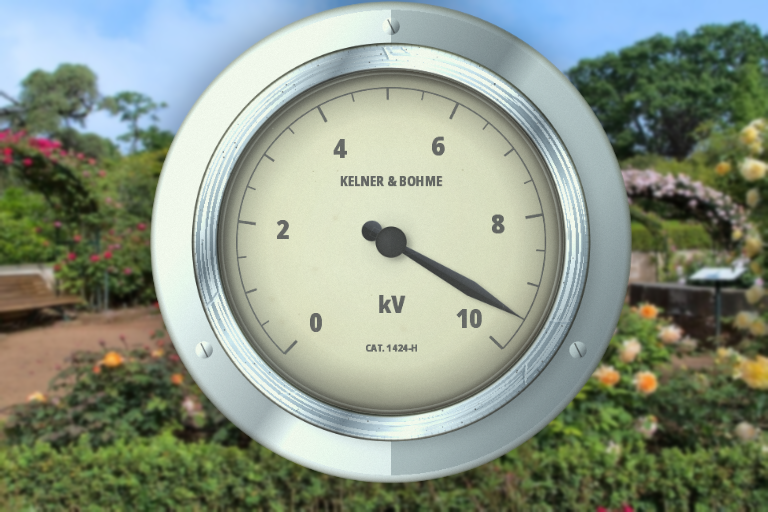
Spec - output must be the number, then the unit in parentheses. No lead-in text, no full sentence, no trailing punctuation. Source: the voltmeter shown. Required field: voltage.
9.5 (kV)
